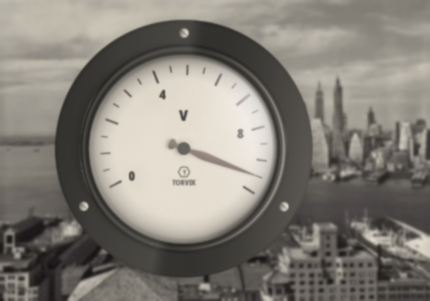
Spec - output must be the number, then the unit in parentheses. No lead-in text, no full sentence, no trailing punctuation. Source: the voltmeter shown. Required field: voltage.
9.5 (V)
